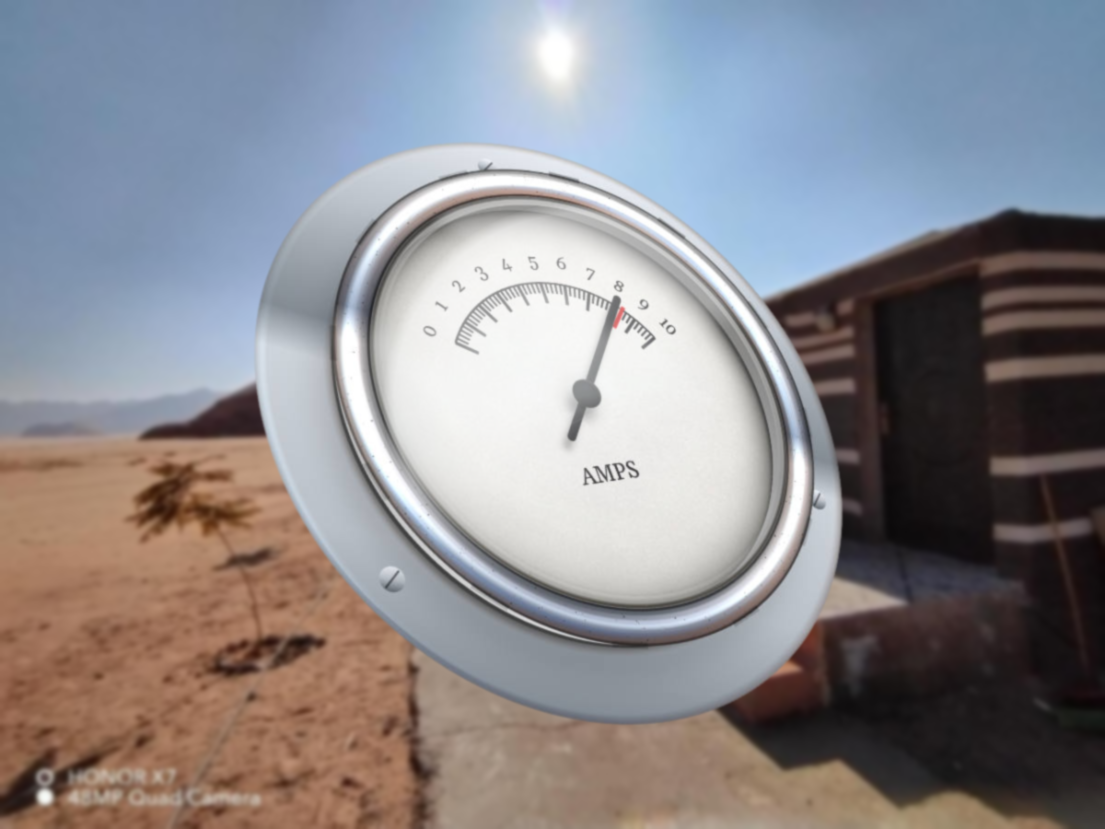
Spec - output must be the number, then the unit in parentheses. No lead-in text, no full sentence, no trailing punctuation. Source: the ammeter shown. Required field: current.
8 (A)
